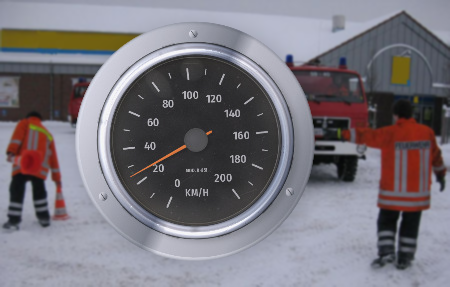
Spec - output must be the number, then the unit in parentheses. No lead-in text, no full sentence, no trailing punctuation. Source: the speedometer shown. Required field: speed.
25 (km/h)
